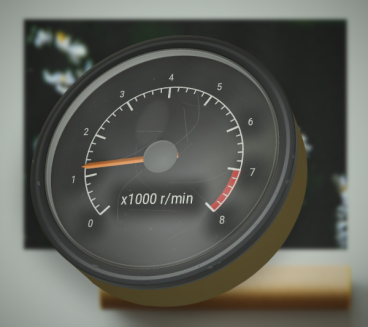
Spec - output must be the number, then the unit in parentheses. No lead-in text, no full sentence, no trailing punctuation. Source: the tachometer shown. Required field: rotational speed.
1200 (rpm)
